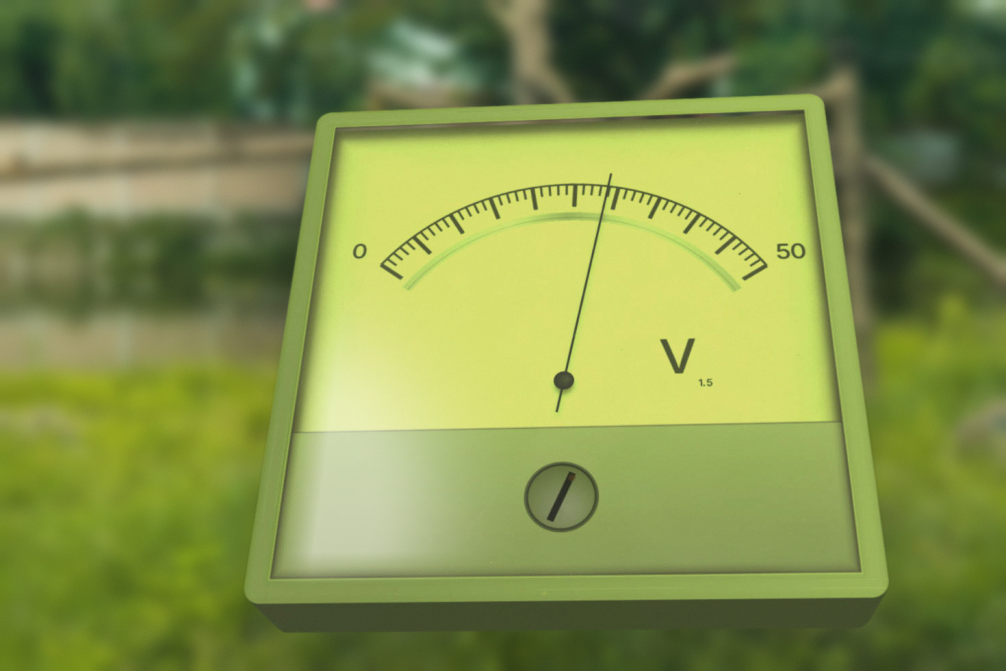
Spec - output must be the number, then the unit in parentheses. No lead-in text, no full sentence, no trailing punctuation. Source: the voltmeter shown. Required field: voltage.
29 (V)
